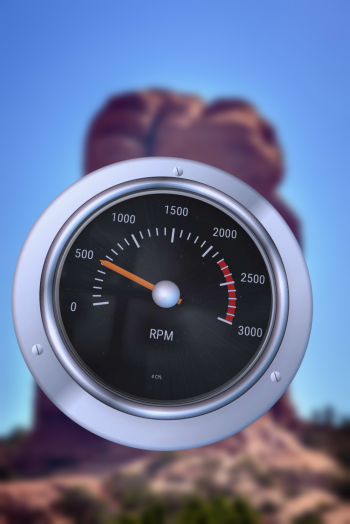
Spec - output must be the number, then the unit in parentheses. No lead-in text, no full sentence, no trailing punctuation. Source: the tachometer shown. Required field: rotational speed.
500 (rpm)
